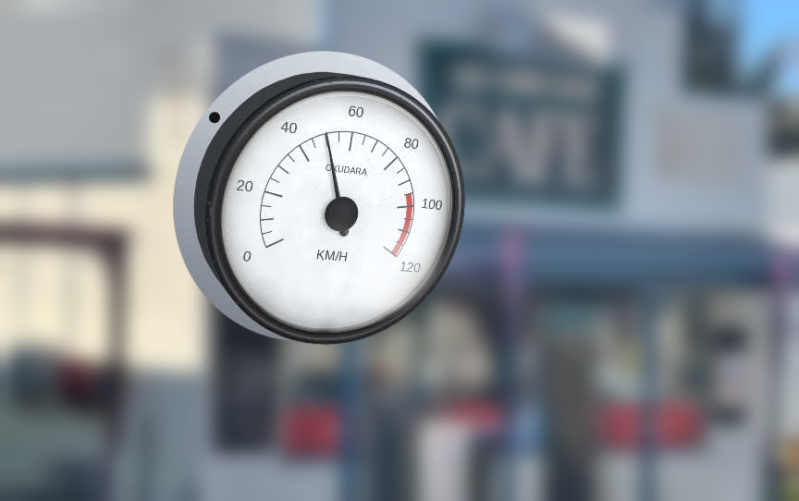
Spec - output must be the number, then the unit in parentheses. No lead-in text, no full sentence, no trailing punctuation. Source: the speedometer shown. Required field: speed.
50 (km/h)
